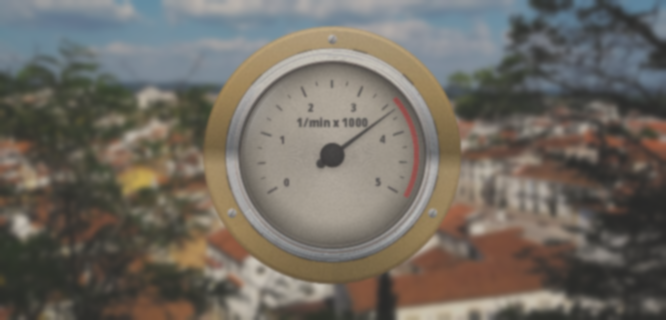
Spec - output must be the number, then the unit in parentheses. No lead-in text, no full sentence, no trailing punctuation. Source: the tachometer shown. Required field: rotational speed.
3625 (rpm)
